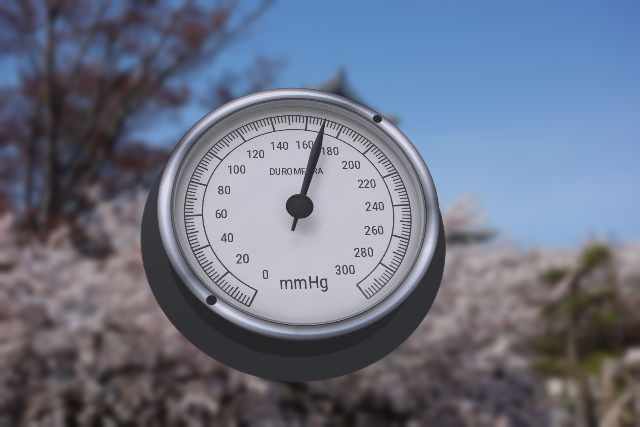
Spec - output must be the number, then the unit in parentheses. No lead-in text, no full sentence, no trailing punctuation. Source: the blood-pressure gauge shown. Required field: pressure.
170 (mmHg)
